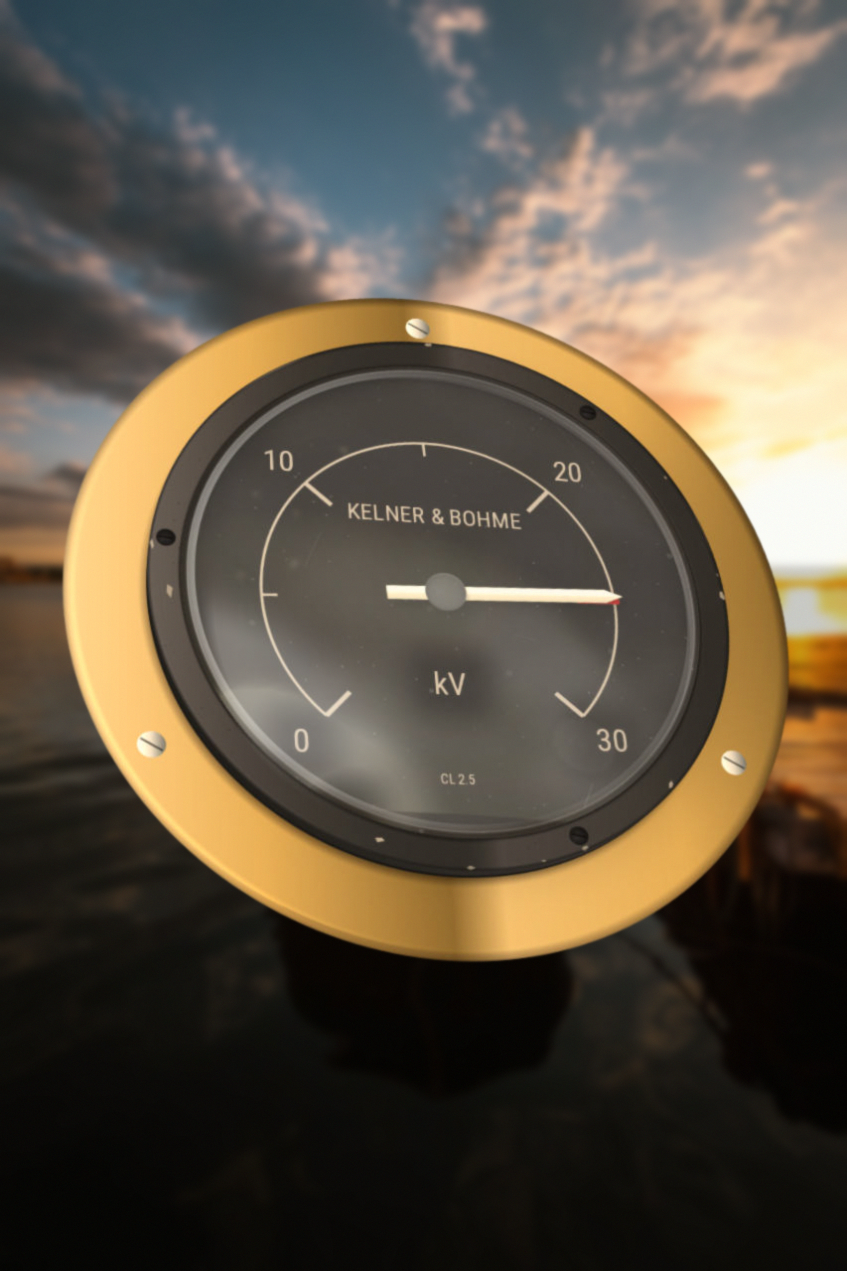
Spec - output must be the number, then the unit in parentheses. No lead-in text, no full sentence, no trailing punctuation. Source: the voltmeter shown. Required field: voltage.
25 (kV)
